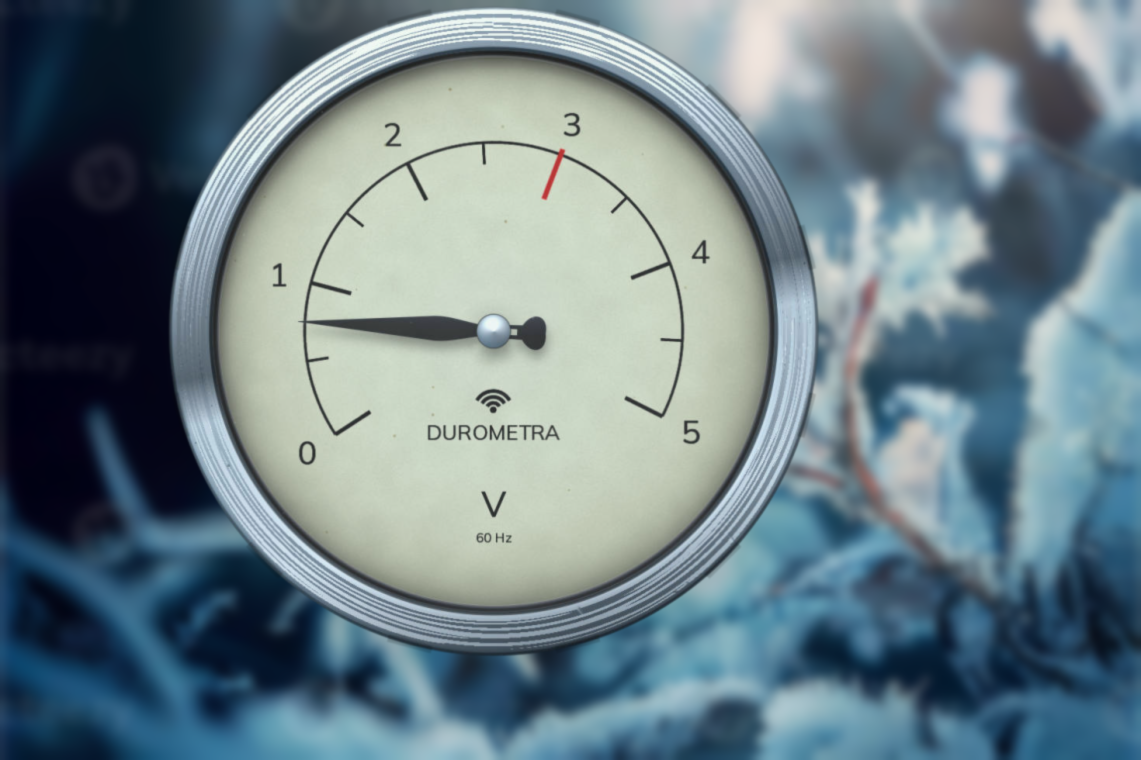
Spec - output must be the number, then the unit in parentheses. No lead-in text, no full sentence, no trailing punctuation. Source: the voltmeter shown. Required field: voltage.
0.75 (V)
